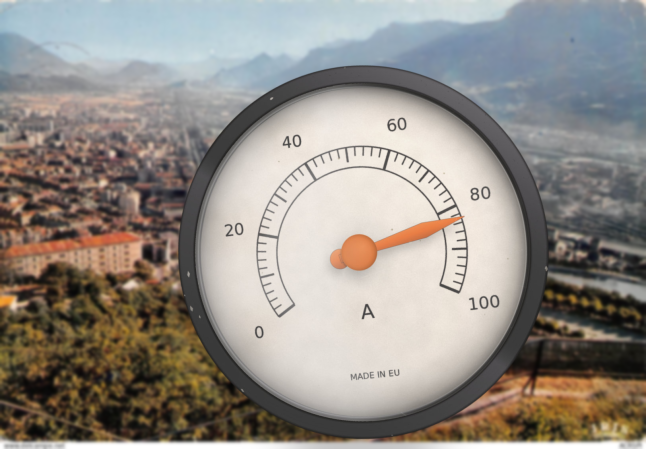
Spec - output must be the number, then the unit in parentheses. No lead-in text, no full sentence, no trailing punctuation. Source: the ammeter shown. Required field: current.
83 (A)
